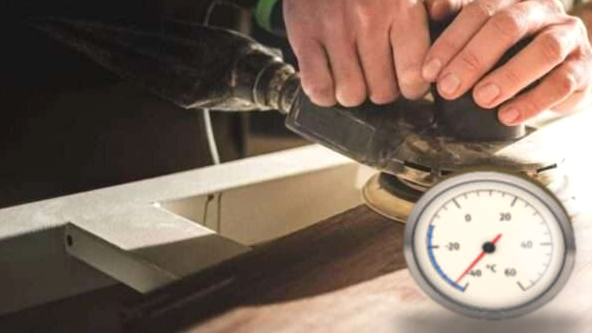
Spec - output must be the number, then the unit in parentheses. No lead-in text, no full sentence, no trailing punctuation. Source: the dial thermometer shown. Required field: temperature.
-36 (°C)
